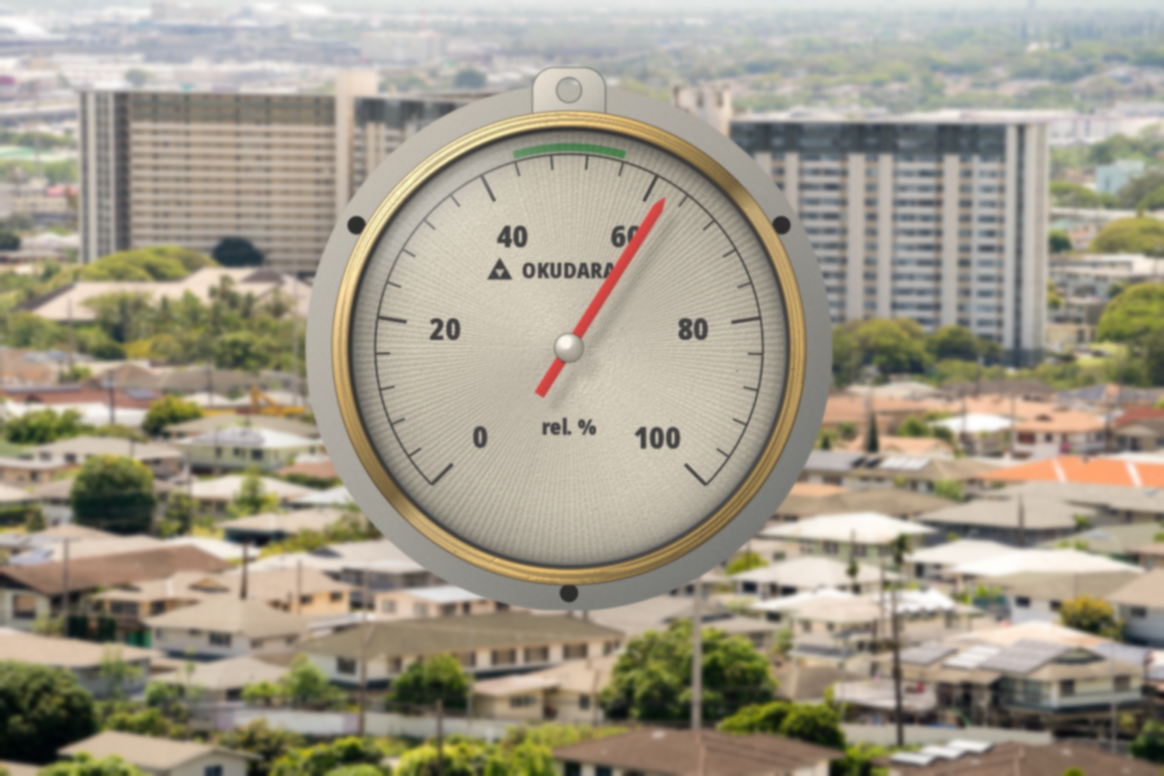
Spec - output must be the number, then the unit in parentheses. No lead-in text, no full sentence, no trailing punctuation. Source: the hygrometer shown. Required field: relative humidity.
62 (%)
